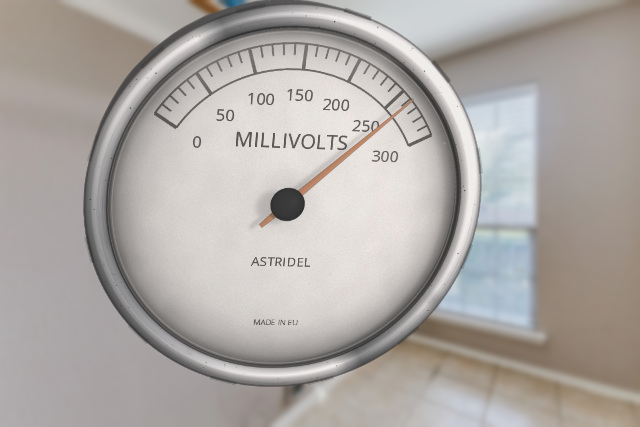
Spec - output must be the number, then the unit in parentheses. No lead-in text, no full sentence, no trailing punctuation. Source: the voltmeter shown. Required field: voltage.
260 (mV)
